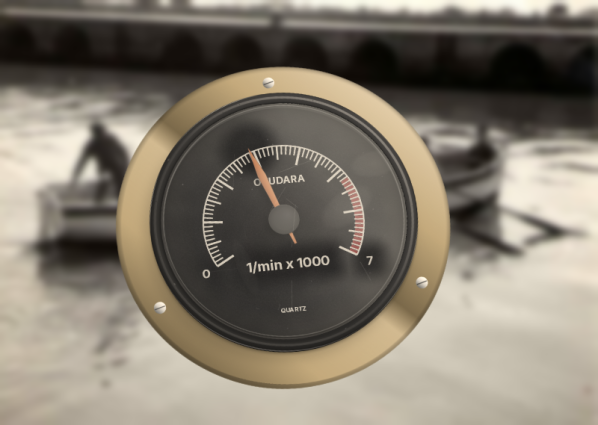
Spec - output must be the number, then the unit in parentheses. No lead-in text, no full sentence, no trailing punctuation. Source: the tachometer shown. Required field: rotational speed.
2900 (rpm)
